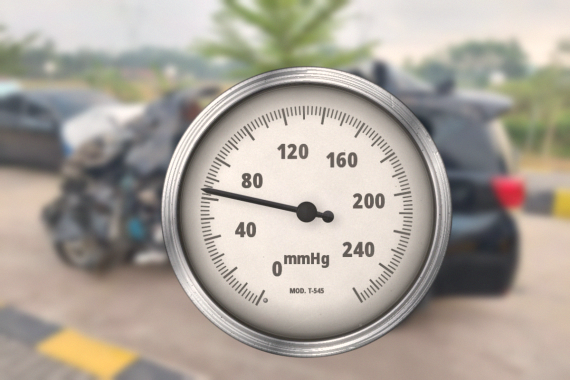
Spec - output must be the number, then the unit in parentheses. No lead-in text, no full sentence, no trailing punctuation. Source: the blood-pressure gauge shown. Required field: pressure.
64 (mmHg)
